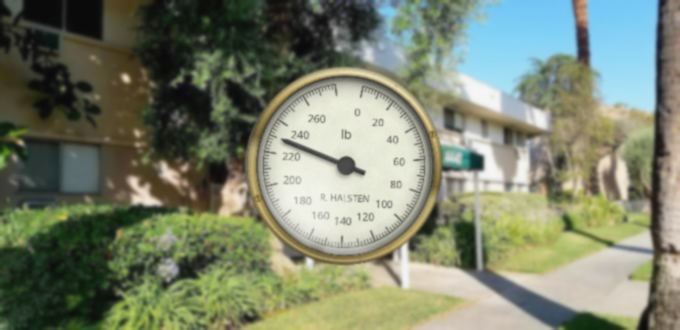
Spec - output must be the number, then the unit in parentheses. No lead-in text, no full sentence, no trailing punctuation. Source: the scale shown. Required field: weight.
230 (lb)
